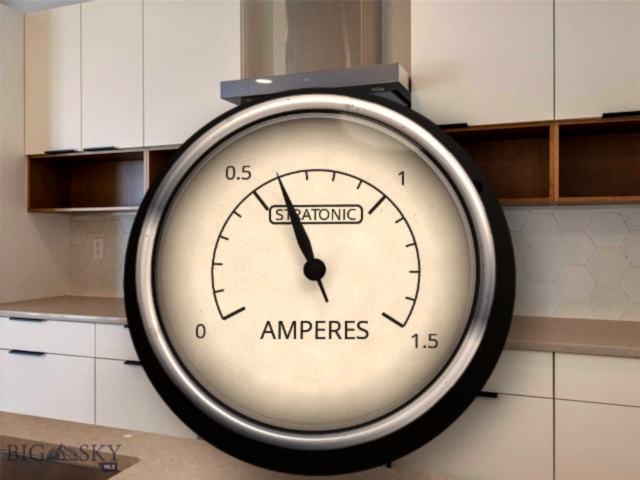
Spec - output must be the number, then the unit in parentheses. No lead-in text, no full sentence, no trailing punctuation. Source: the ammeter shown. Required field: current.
0.6 (A)
